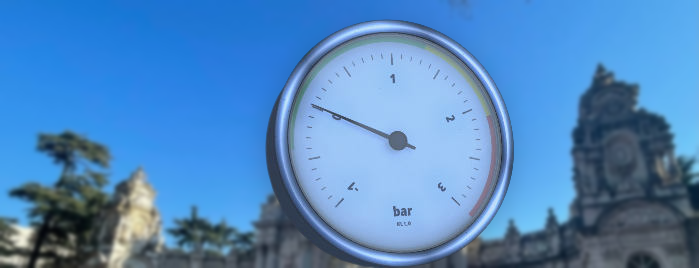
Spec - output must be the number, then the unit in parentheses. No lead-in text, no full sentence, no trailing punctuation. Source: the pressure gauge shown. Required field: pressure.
0 (bar)
